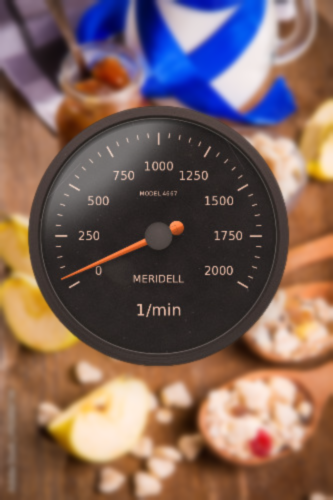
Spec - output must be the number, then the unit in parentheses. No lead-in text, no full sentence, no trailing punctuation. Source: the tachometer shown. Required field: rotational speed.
50 (rpm)
